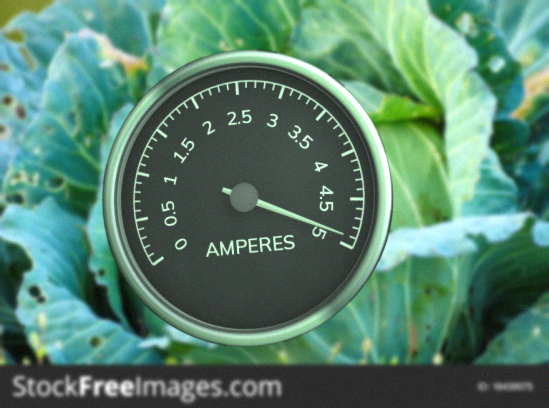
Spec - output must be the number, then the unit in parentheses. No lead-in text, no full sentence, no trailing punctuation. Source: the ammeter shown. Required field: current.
4.9 (A)
